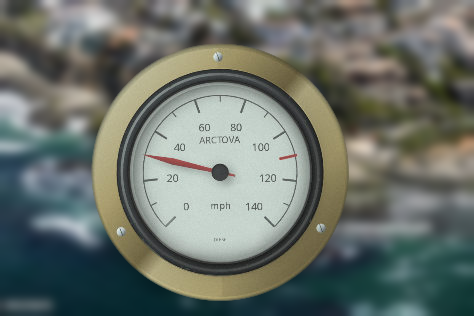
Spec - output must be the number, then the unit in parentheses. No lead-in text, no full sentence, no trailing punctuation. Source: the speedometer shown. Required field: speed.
30 (mph)
